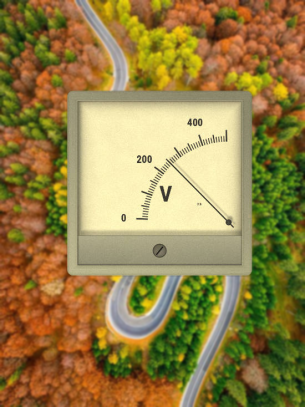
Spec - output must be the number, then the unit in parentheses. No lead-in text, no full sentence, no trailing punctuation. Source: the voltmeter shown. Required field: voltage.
250 (V)
